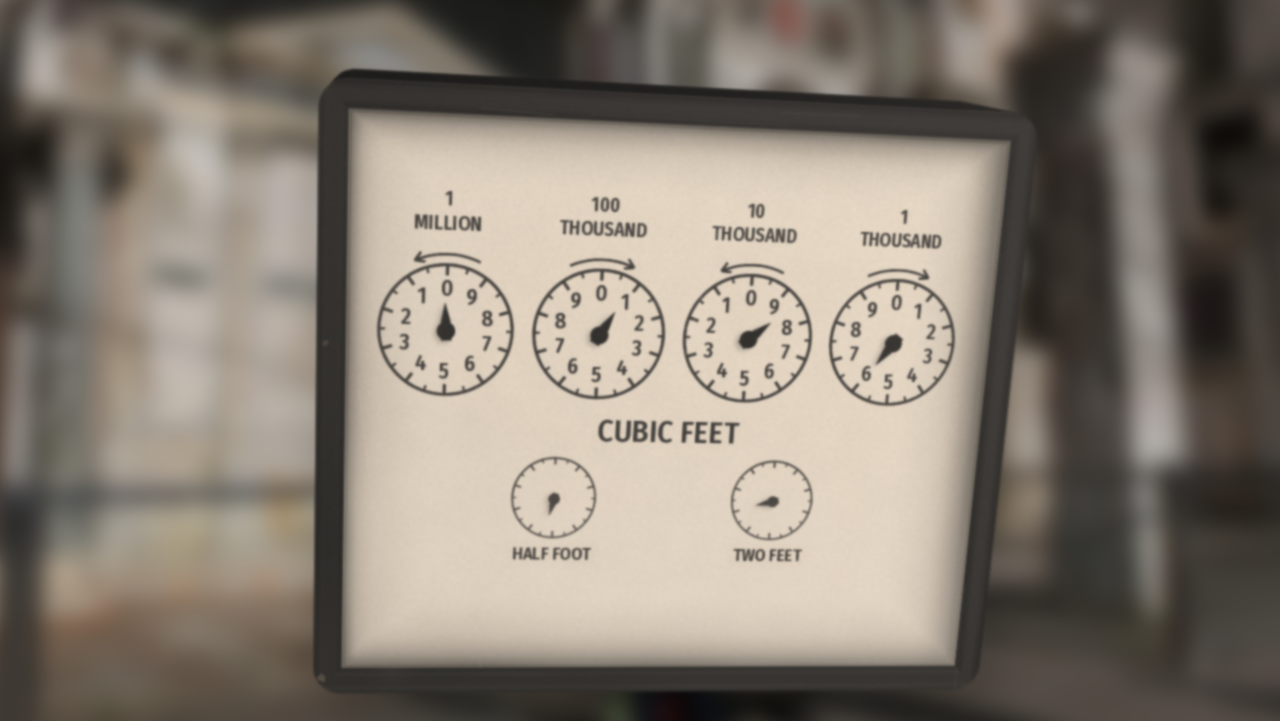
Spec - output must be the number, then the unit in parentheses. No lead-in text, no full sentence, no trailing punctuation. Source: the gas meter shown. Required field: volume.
8600 (ft³)
